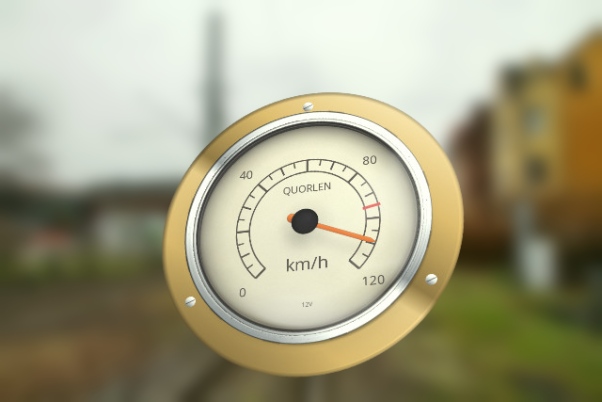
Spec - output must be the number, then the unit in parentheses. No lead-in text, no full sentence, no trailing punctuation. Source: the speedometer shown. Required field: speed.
110 (km/h)
